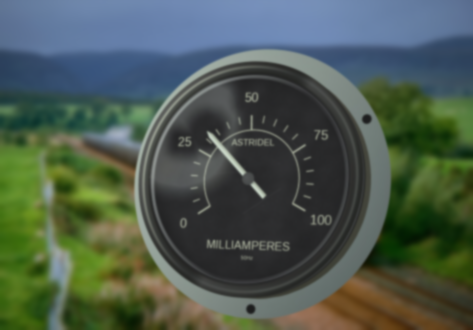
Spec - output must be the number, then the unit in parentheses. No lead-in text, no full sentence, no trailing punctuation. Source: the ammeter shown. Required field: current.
32.5 (mA)
